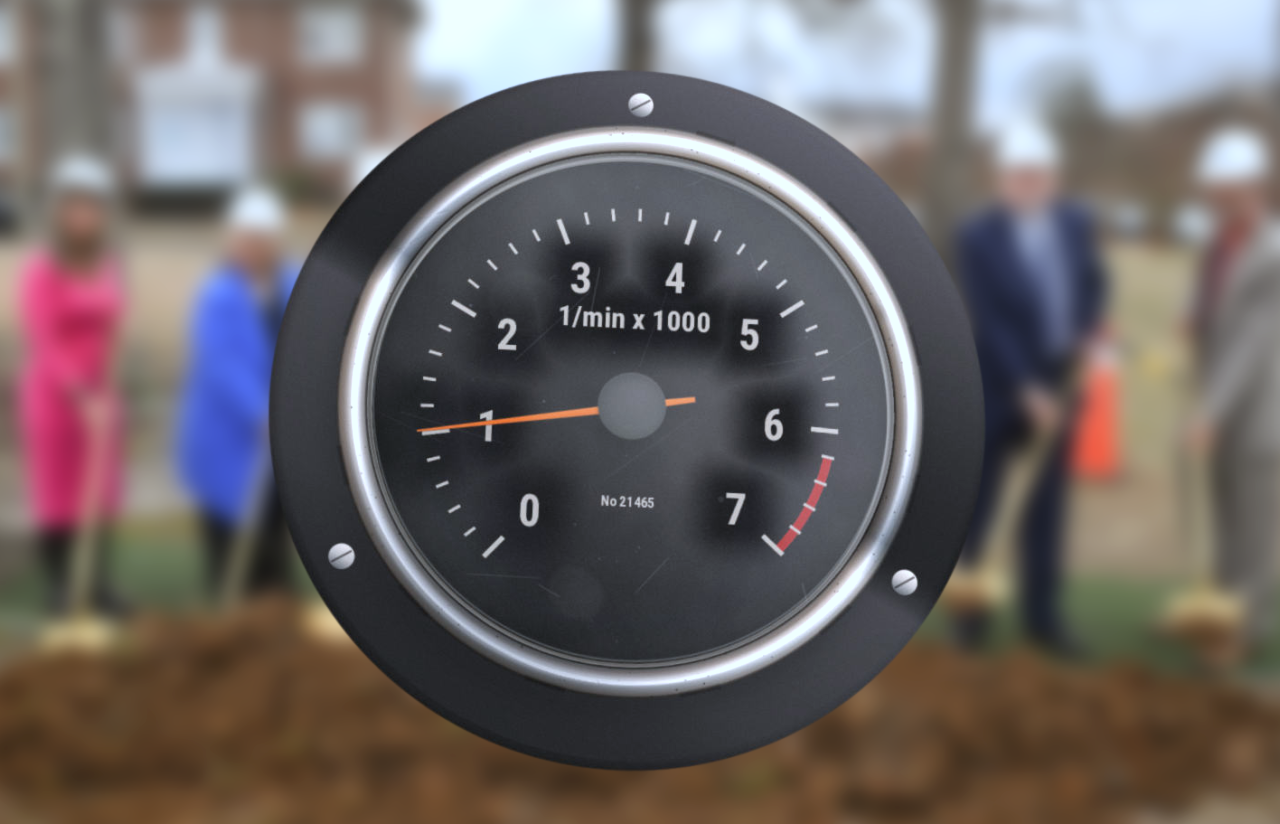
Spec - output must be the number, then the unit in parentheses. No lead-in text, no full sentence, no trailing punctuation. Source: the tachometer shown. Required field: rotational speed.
1000 (rpm)
